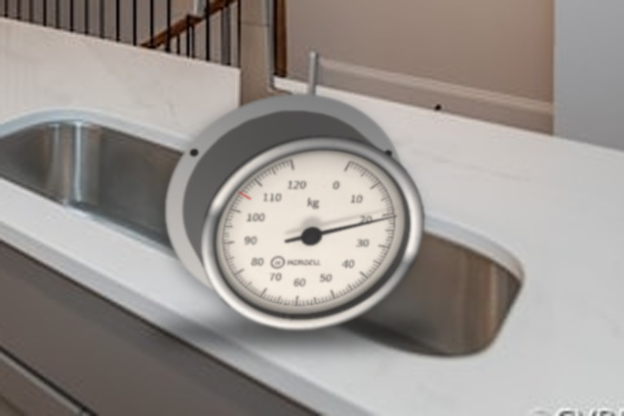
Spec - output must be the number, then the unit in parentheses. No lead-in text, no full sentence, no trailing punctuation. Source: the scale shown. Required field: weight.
20 (kg)
